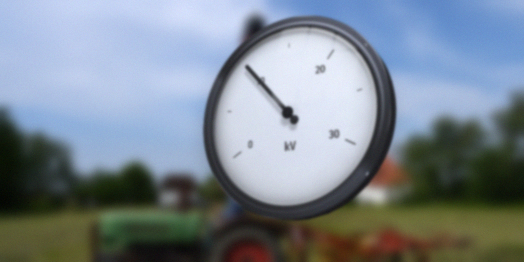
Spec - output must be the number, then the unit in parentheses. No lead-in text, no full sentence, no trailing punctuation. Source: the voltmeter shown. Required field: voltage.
10 (kV)
